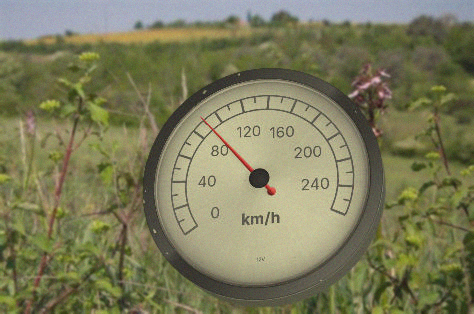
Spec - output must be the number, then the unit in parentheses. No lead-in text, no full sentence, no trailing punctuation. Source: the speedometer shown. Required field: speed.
90 (km/h)
